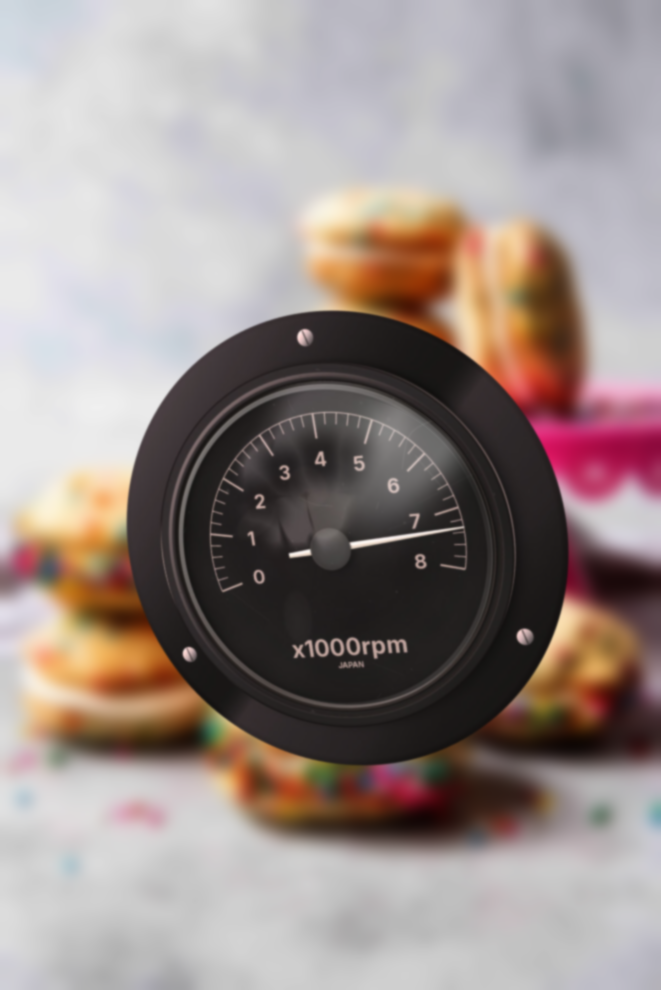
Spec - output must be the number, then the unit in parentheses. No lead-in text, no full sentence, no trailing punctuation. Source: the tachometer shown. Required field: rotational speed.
7300 (rpm)
